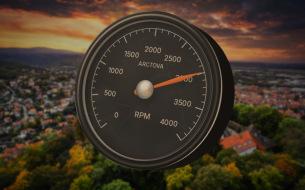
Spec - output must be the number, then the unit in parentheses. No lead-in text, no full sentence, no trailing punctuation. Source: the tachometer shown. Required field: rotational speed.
3000 (rpm)
